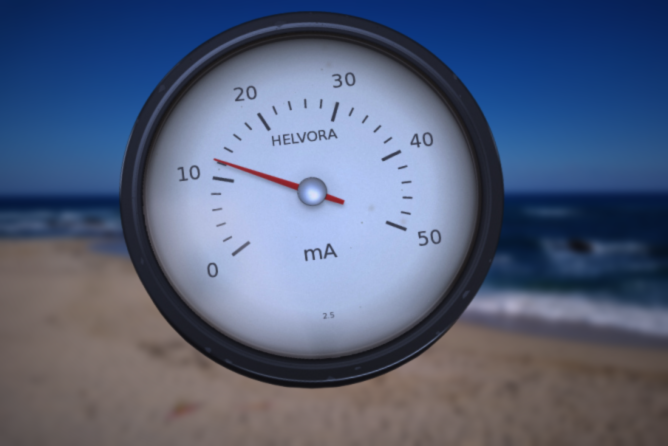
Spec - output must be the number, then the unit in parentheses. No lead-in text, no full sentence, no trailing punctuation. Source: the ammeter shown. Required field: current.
12 (mA)
